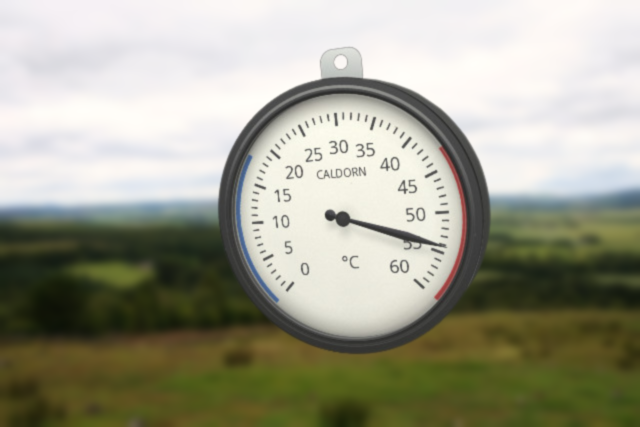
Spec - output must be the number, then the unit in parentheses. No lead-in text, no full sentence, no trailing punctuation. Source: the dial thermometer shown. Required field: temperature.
54 (°C)
